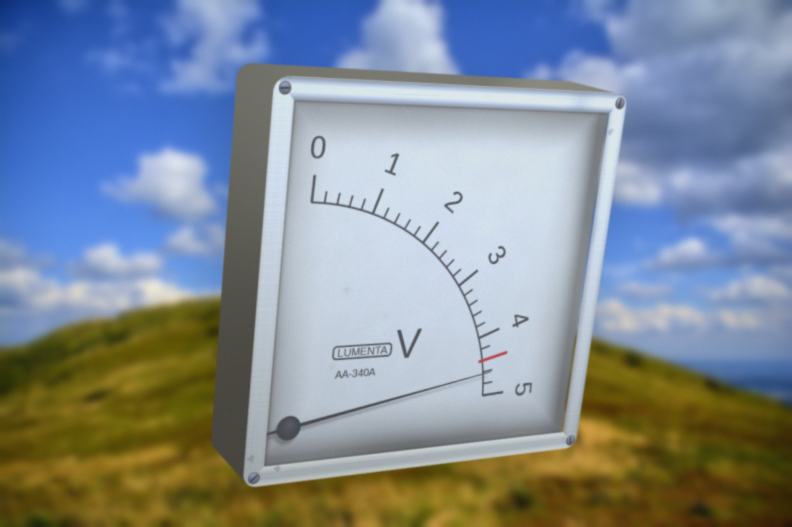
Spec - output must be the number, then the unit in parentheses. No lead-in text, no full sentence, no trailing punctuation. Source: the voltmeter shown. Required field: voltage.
4.6 (V)
